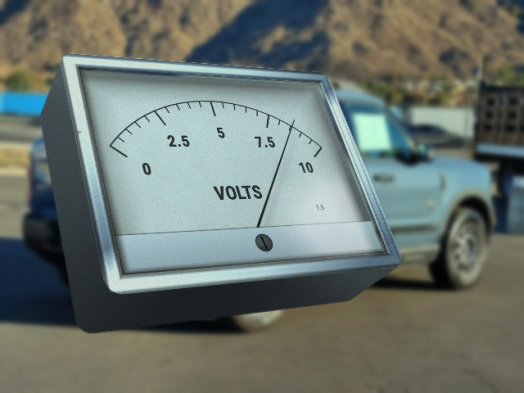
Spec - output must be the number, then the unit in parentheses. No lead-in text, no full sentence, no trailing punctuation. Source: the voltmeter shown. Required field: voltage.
8.5 (V)
